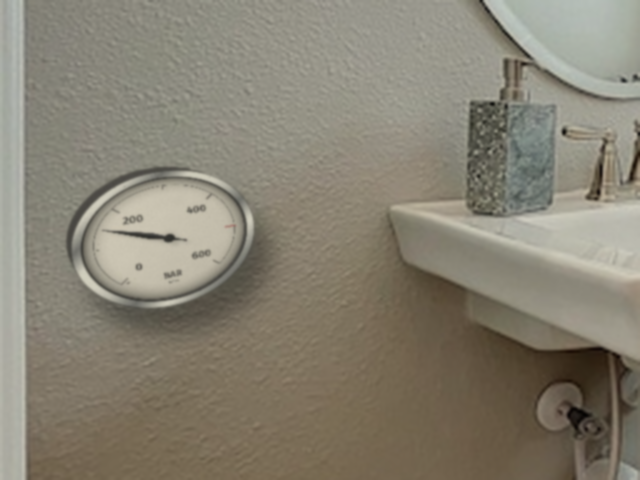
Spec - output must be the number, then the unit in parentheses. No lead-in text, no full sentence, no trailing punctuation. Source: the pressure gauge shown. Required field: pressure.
150 (bar)
